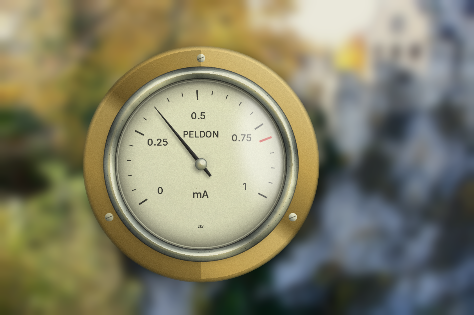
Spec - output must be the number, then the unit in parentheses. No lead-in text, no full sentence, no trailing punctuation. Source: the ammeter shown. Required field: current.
0.35 (mA)
